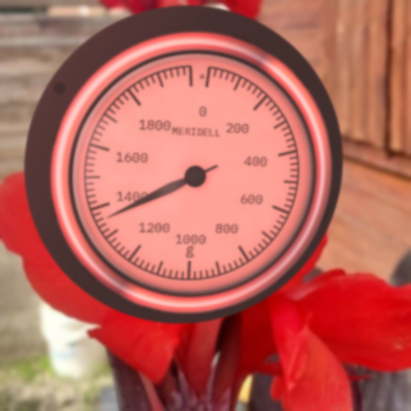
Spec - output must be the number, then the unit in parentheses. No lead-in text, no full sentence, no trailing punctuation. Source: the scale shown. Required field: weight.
1360 (g)
